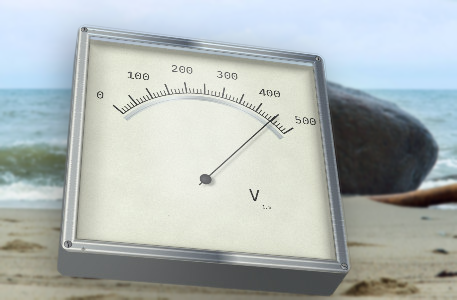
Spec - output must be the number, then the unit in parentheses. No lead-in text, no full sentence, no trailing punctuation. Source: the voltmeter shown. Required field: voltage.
450 (V)
